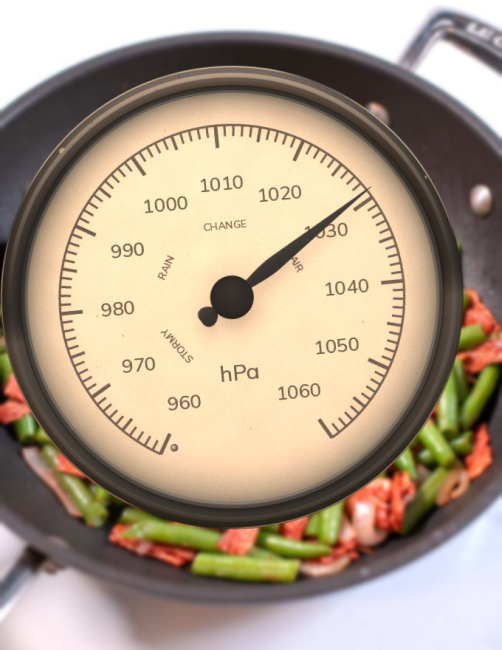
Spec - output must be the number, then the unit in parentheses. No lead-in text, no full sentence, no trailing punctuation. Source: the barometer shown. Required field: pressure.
1029 (hPa)
